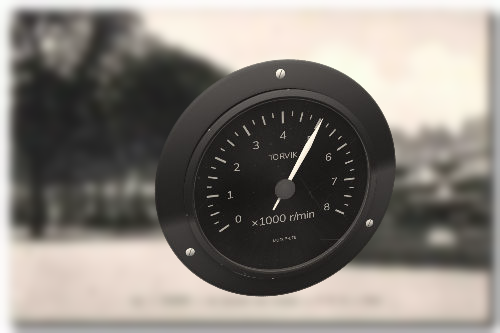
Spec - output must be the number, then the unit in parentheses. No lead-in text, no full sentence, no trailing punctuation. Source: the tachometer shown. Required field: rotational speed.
5000 (rpm)
